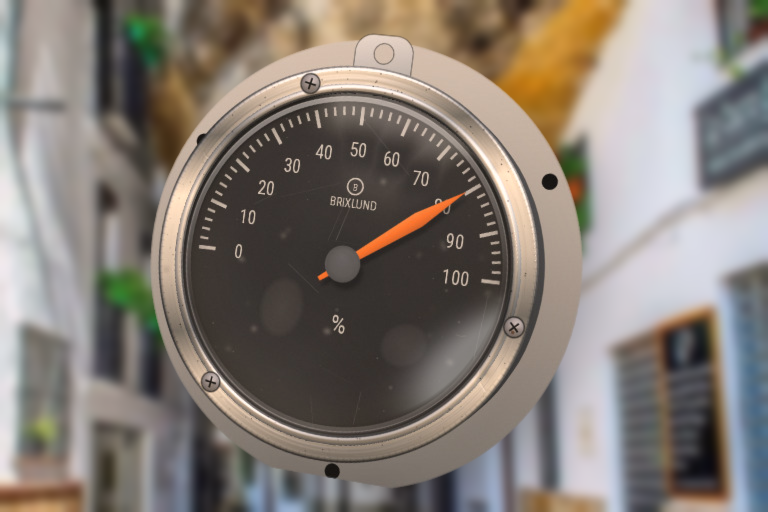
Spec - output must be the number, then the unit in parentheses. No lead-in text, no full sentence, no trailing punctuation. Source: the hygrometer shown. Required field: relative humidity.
80 (%)
